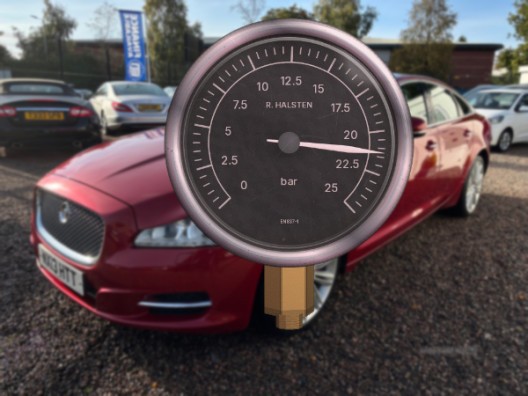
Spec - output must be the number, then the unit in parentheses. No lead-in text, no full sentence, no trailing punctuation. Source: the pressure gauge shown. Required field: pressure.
21.25 (bar)
